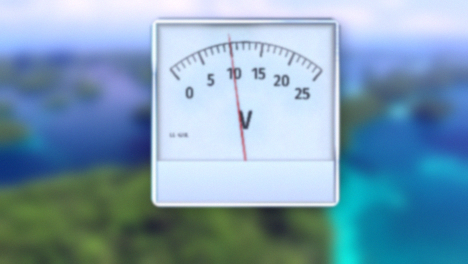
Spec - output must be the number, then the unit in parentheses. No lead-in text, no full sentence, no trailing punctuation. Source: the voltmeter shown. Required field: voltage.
10 (V)
